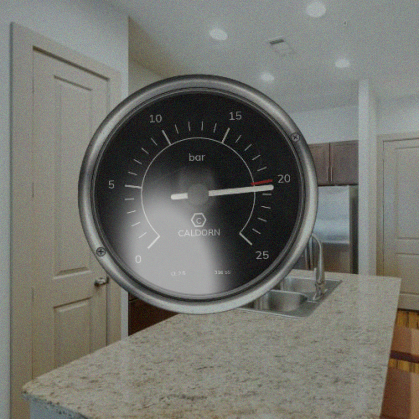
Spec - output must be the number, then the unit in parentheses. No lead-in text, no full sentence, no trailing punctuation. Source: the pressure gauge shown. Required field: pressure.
20.5 (bar)
